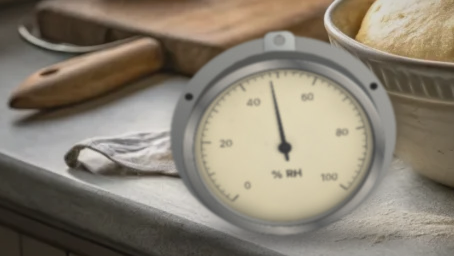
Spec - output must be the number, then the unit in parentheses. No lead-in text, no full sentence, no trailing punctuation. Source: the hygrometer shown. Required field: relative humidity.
48 (%)
